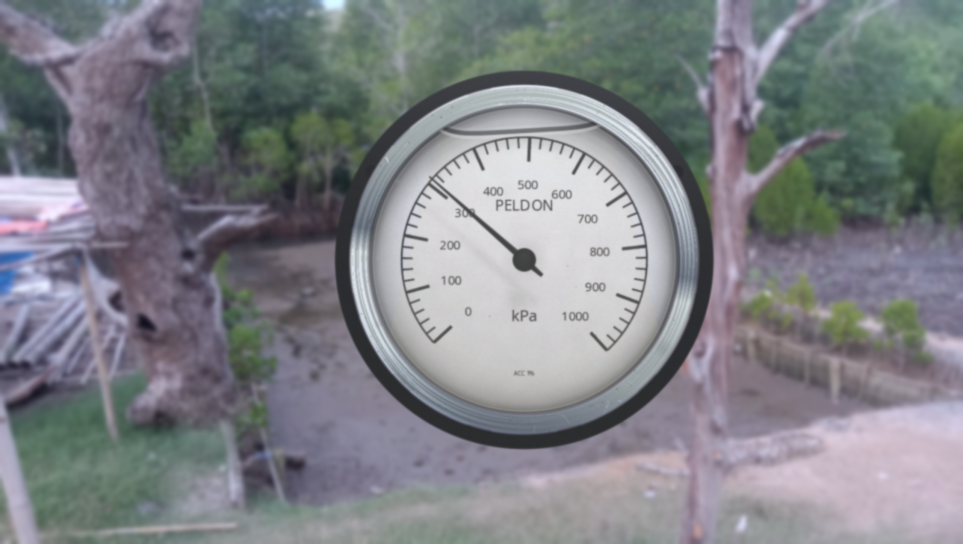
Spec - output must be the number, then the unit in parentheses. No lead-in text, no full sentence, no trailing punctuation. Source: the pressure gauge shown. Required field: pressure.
310 (kPa)
